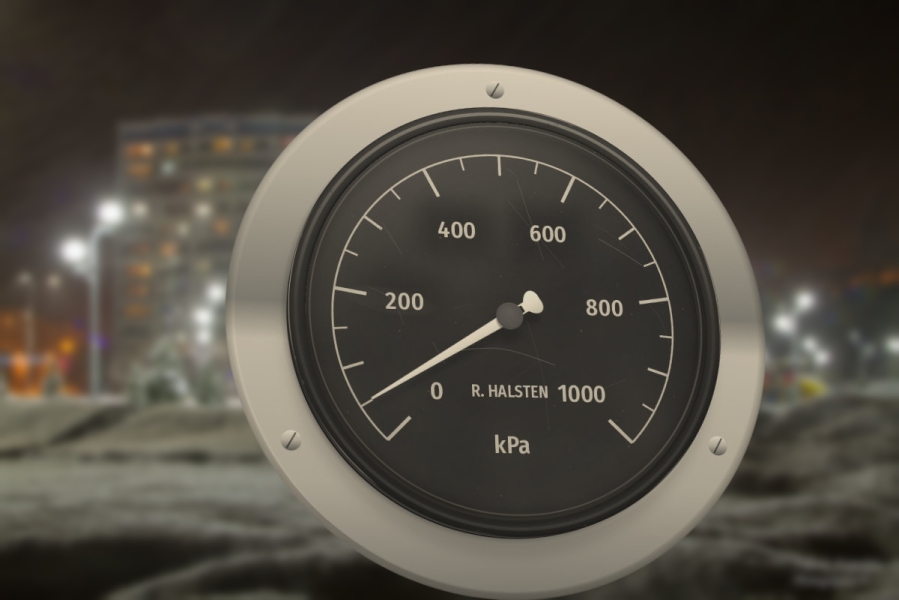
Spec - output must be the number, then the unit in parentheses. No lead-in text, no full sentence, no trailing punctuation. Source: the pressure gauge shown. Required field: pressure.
50 (kPa)
